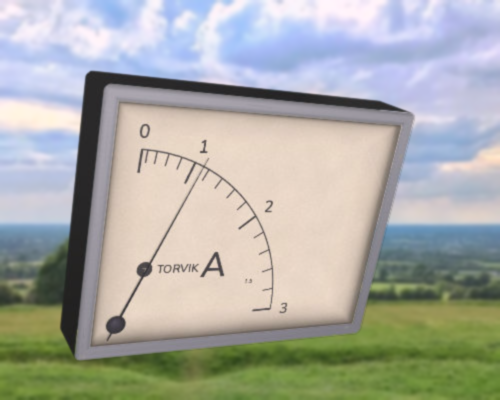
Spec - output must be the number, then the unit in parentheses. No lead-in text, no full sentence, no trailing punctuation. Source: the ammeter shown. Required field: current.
1.1 (A)
